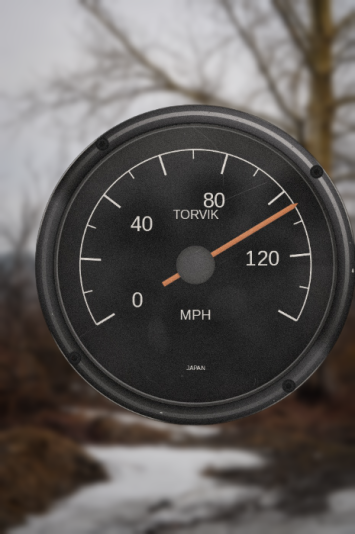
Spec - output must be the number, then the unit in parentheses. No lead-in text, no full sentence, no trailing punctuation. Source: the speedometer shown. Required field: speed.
105 (mph)
